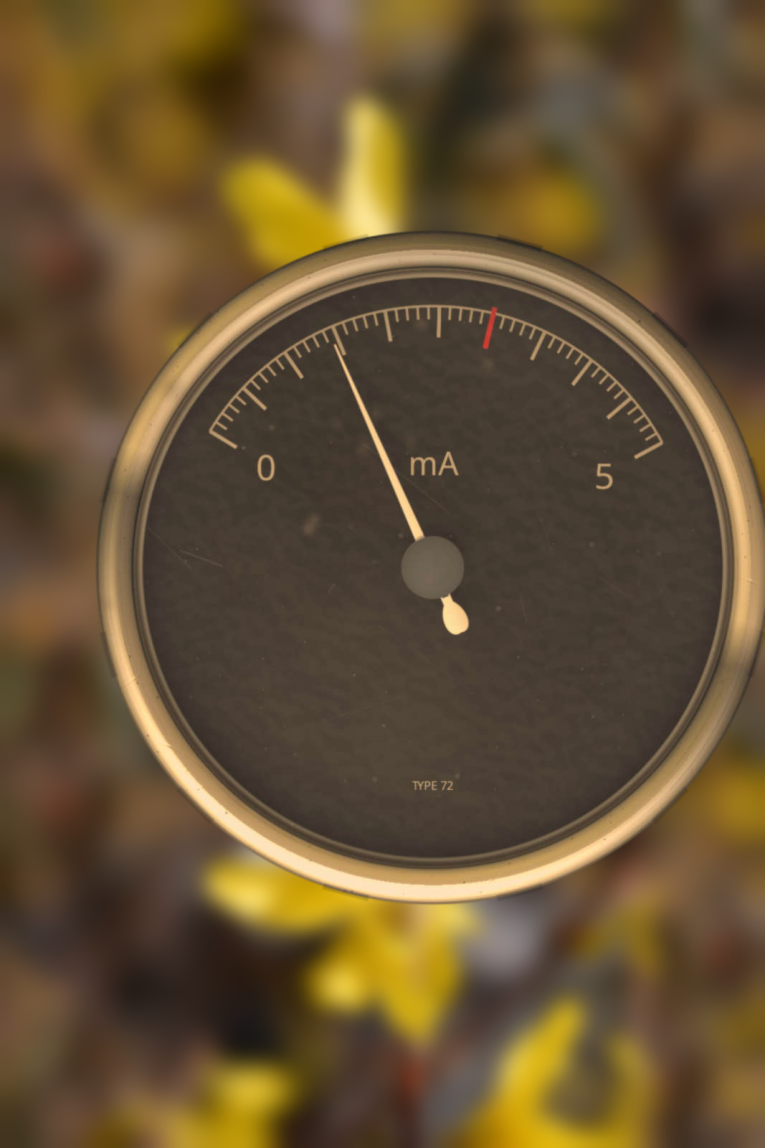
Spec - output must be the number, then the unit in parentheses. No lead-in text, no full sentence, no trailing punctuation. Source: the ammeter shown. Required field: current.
1.45 (mA)
